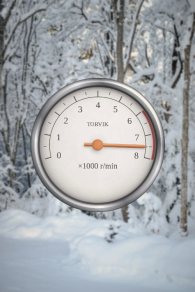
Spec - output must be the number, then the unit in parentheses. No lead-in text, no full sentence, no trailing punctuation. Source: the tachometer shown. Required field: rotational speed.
7500 (rpm)
